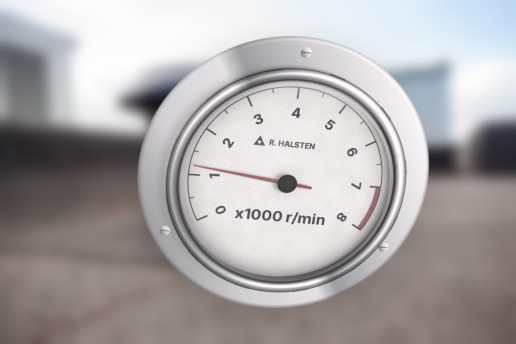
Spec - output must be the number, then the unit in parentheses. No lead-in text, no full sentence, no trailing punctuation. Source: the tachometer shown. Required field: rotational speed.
1250 (rpm)
